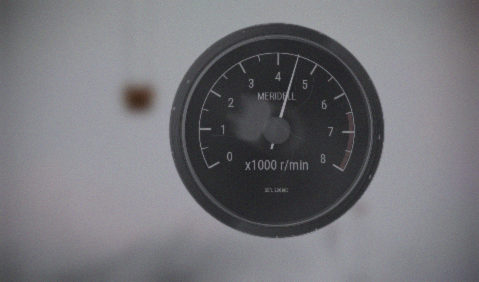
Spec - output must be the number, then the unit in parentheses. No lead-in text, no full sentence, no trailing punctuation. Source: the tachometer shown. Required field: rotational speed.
4500 (rpm)
